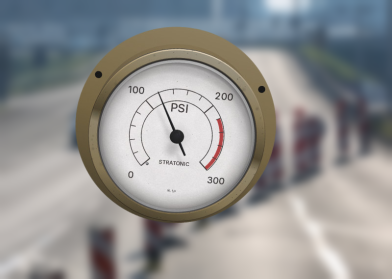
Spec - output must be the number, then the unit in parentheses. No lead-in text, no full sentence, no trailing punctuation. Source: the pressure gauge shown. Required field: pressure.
120 (psi)
